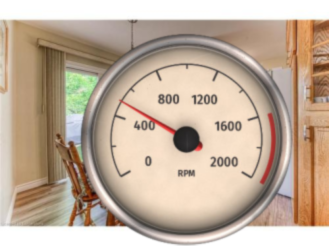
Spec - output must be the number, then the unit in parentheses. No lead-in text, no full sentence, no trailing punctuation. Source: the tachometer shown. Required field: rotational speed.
500 (rpm)
